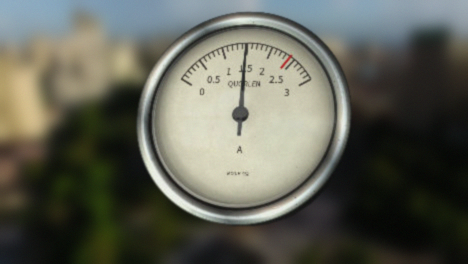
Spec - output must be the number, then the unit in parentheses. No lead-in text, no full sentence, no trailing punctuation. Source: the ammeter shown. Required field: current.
1.5 (A)
